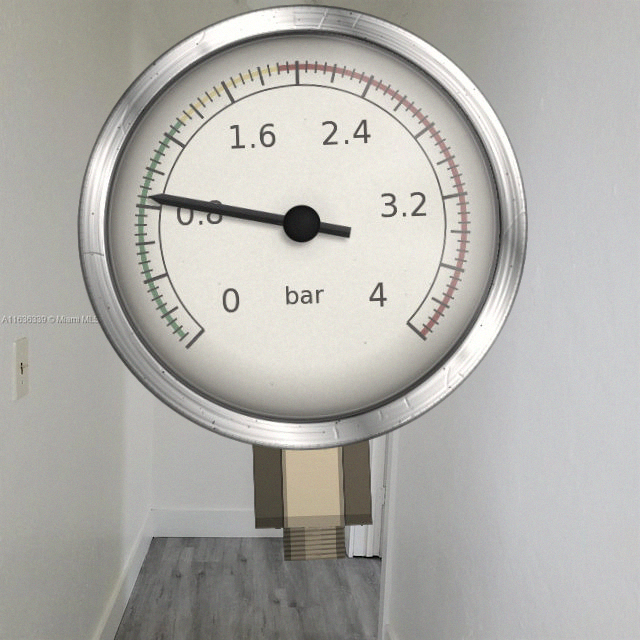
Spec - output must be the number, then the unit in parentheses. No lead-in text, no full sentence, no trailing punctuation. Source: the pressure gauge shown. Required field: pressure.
0.85 (bar)
